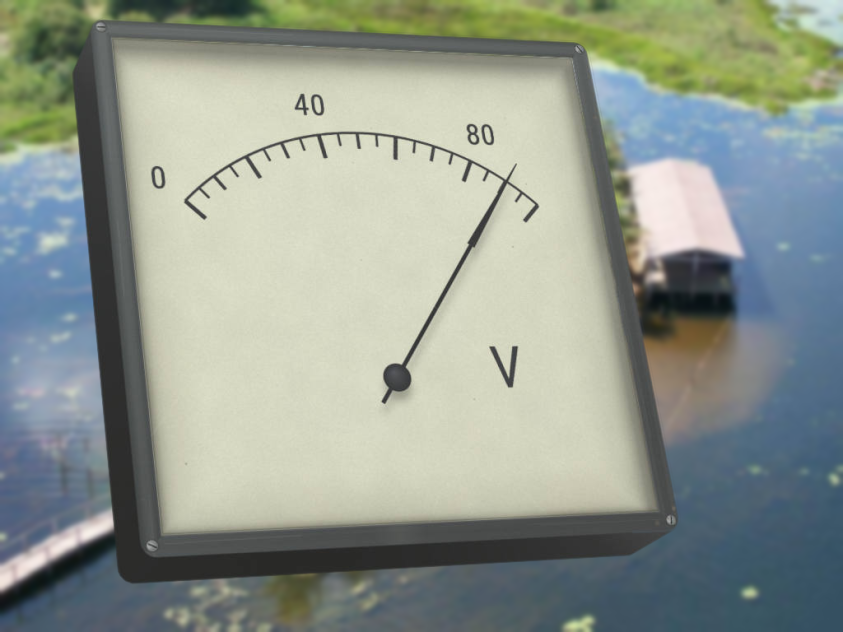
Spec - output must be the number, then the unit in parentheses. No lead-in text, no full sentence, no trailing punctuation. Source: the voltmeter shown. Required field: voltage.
90 (V)
